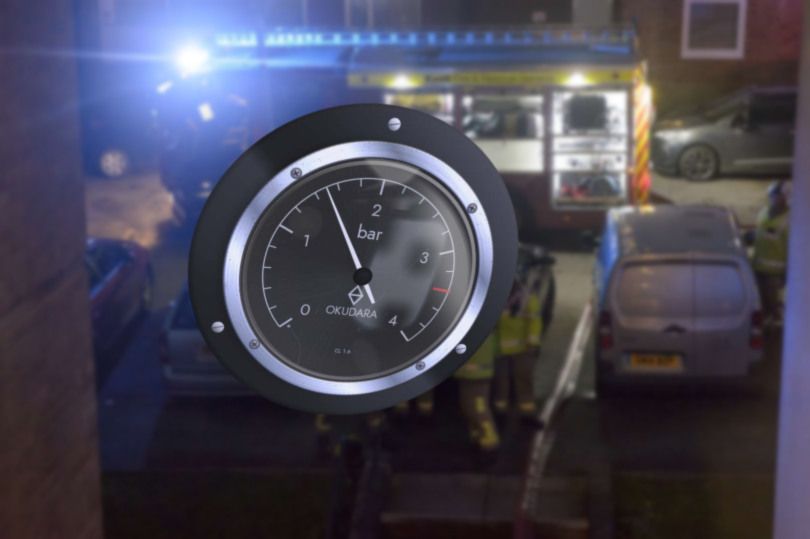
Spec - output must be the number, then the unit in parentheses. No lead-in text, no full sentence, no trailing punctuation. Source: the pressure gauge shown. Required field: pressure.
1.5 (bar)
